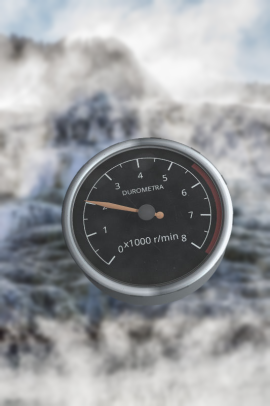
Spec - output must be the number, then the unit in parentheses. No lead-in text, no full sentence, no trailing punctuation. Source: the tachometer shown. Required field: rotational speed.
2000 (rpm)
